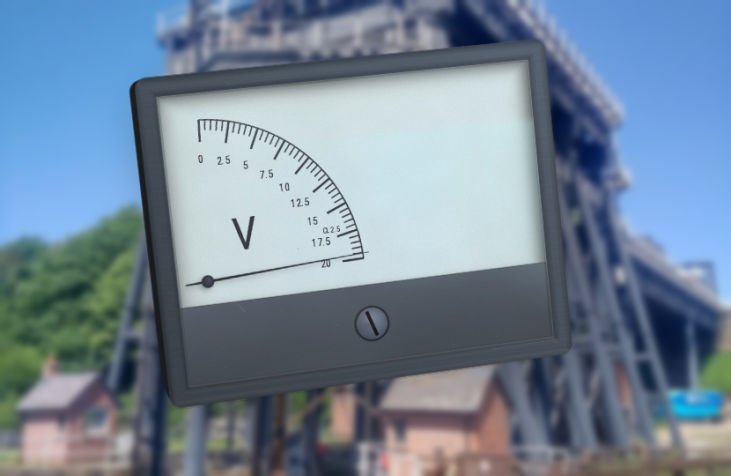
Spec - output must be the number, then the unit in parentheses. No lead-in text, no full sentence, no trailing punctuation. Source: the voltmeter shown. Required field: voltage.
19.5 (V)
